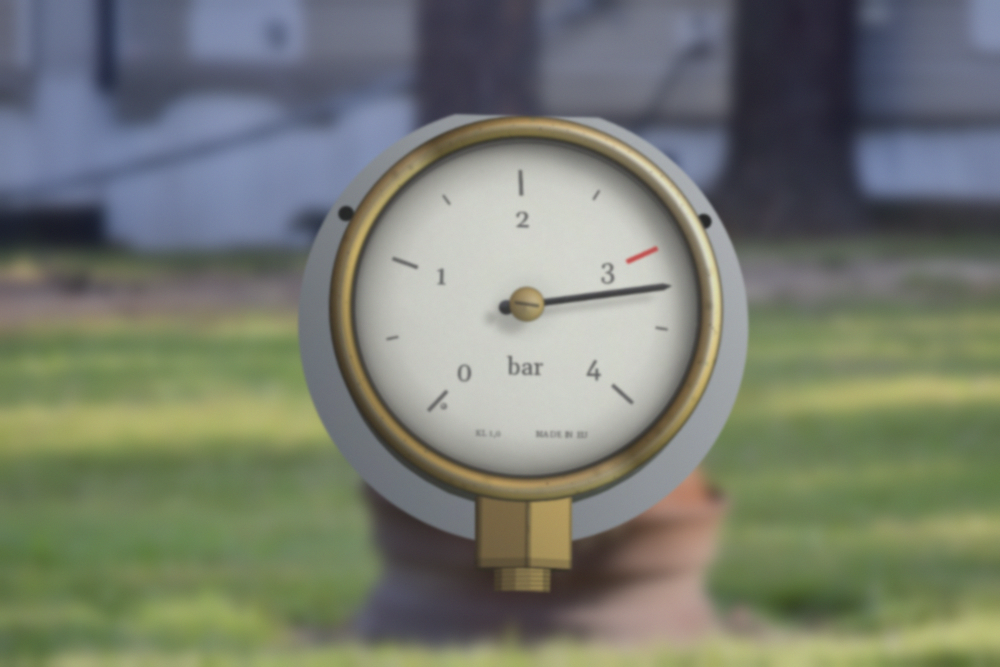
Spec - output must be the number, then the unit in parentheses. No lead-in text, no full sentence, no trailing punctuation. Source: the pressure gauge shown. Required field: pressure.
3.25 (bar)
